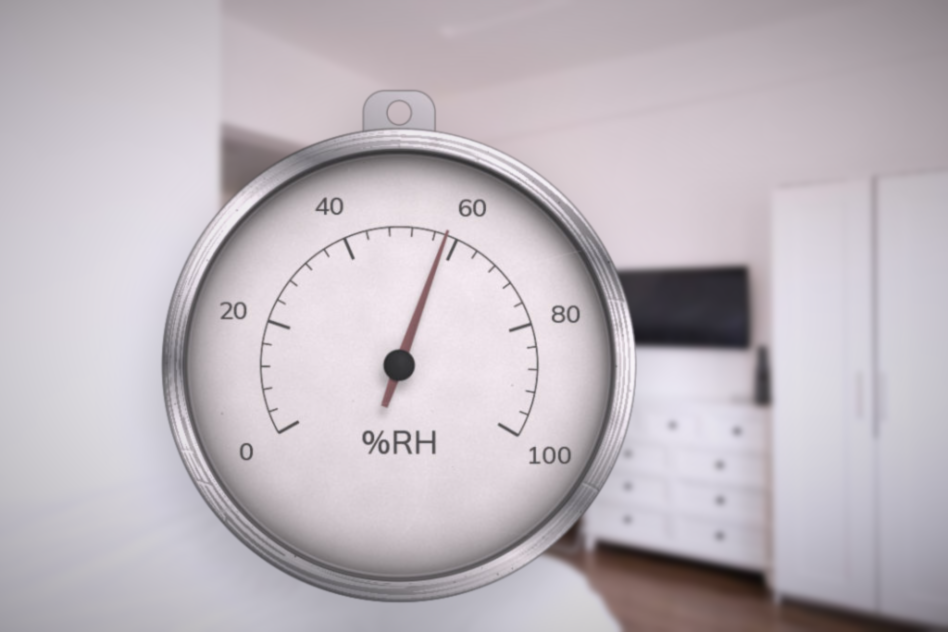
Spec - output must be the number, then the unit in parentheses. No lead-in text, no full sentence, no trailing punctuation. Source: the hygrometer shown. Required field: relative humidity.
58 (%)
